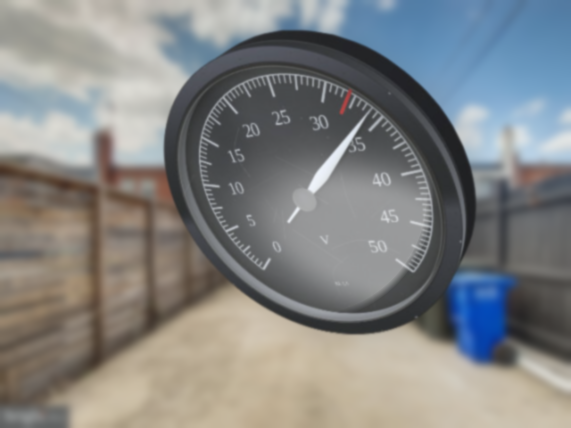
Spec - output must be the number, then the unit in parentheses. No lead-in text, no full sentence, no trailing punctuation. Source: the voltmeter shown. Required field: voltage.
34 (V)
